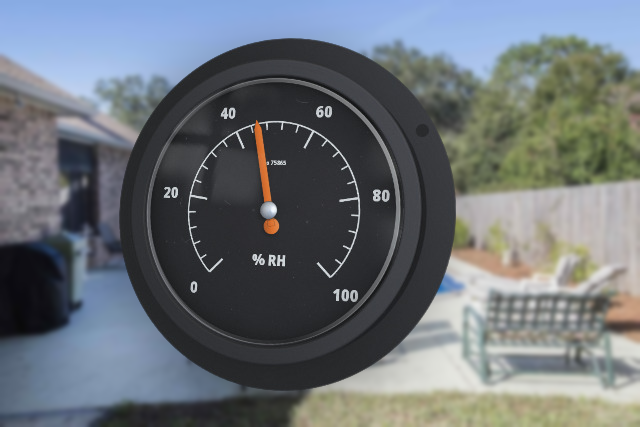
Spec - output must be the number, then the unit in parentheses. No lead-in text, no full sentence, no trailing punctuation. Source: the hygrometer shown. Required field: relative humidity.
46 (%)
